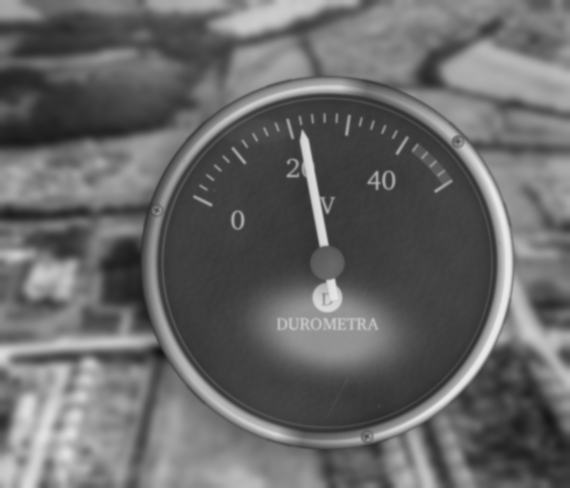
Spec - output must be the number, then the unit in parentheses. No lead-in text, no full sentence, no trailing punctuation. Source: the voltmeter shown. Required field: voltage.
22 (V)
